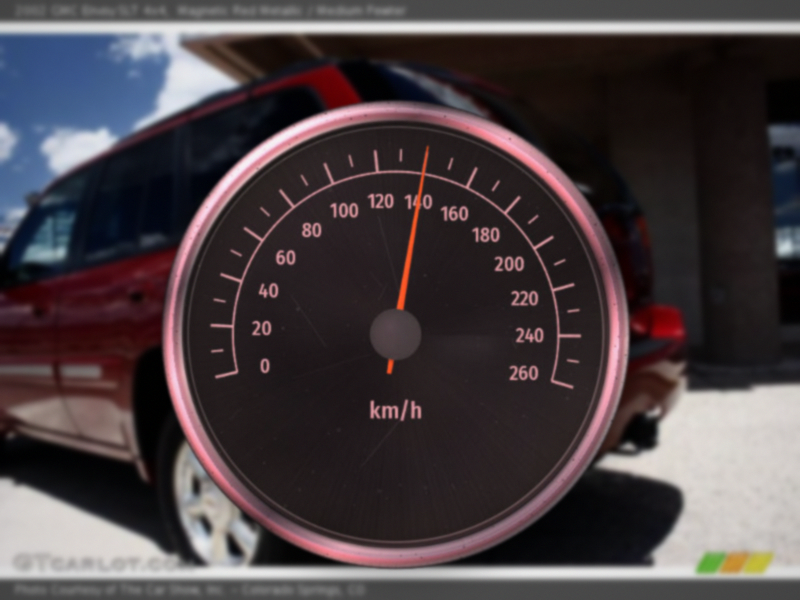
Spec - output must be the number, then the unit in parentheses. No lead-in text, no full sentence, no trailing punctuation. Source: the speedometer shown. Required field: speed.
140 (km/h)
